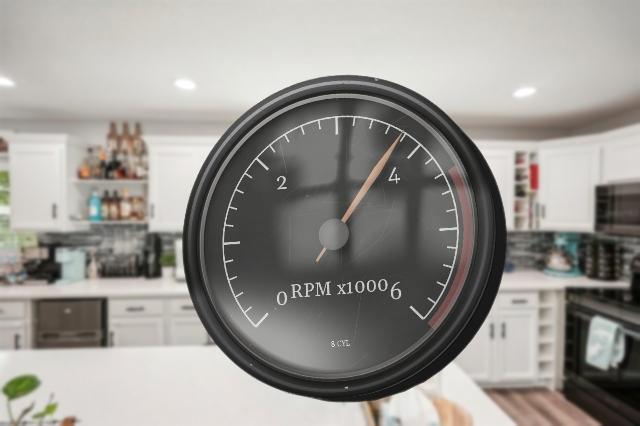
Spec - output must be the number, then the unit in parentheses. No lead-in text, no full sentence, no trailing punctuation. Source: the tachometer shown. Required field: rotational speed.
3800 (rpm)
